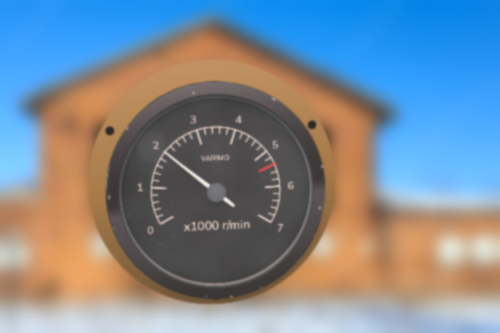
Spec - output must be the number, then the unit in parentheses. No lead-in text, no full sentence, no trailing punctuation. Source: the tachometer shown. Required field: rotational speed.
2000 (rpm)
